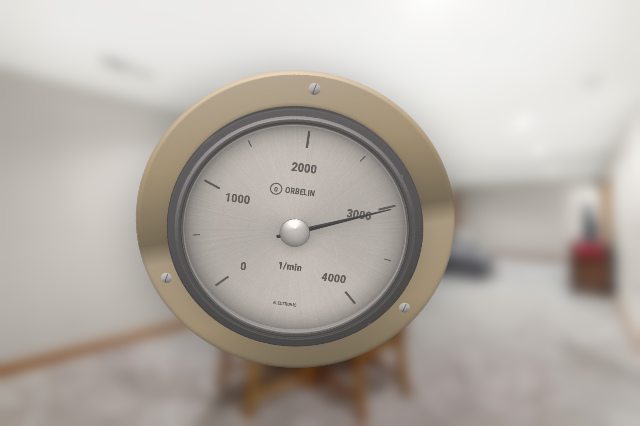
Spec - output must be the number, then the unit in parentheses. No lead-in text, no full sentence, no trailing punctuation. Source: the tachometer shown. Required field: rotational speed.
3000 (rpm)
